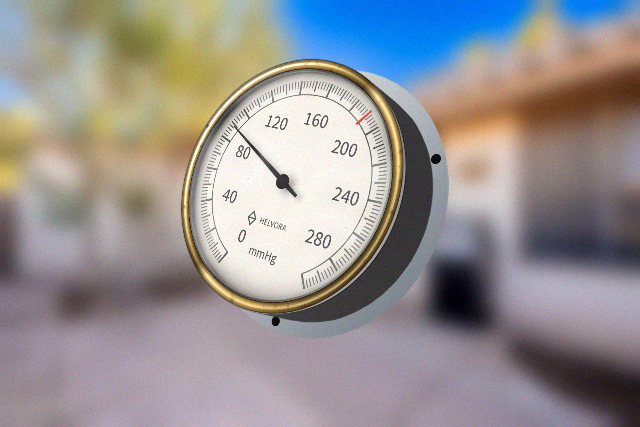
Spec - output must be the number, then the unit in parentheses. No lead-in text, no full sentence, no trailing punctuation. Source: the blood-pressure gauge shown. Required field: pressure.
90 (mmHg)
